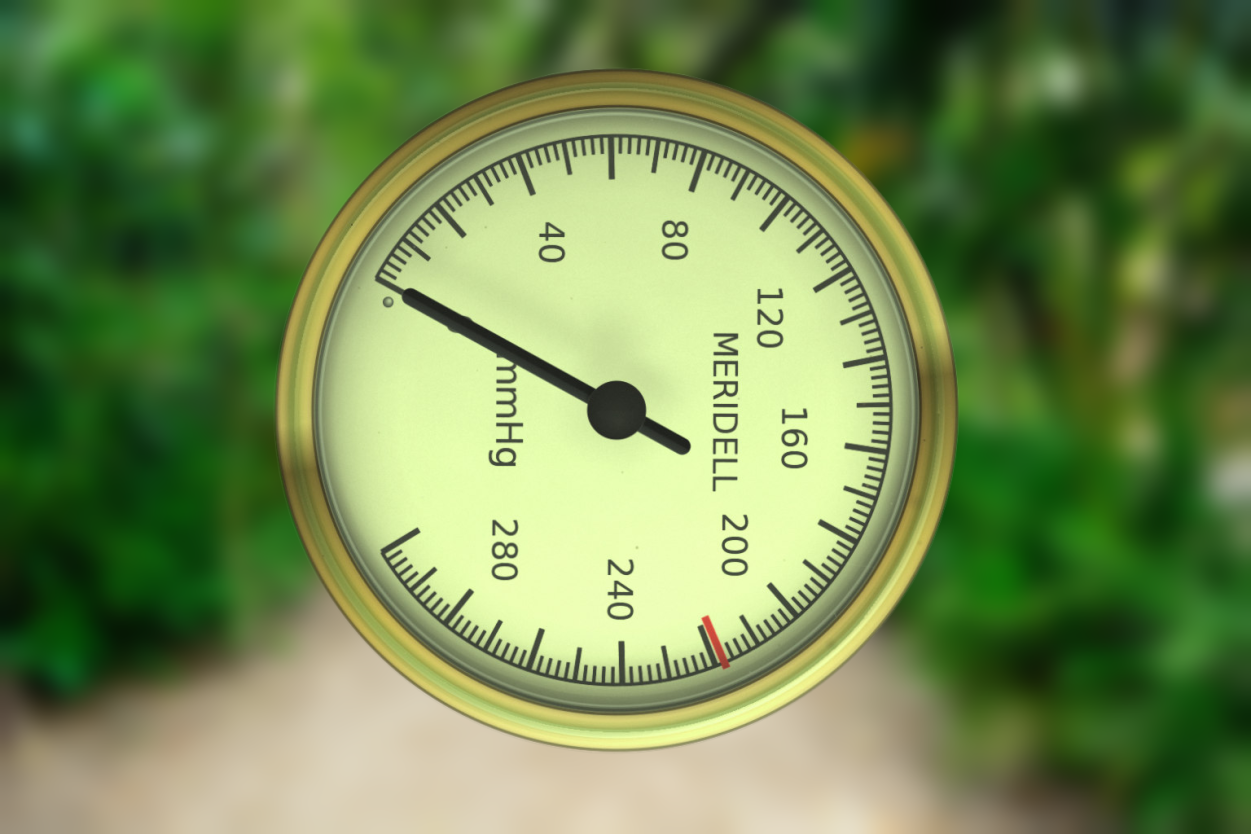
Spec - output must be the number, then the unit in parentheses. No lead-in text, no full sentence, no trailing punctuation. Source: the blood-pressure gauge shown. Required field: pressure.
0 (mmHg)
